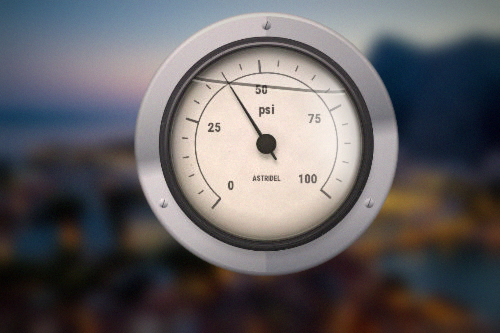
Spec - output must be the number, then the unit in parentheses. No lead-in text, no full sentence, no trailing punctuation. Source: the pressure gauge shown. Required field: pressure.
40 (psi)
